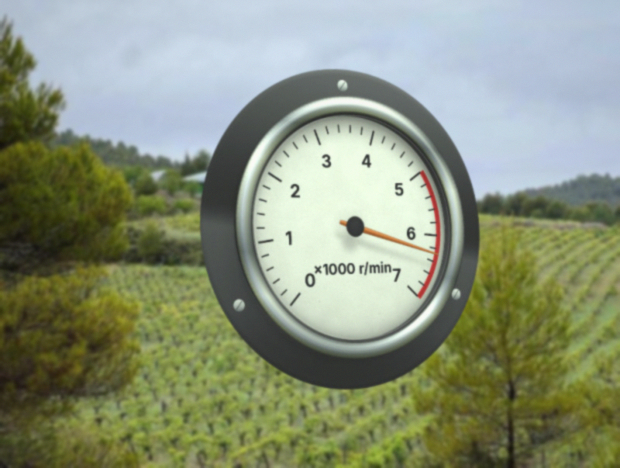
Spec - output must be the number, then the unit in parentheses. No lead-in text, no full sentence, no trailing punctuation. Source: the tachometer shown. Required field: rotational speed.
6300 (rpm)
